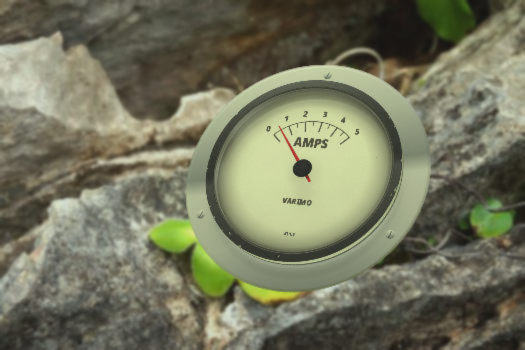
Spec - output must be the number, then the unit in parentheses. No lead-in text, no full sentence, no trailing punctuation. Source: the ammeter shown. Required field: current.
0.5 (A)
